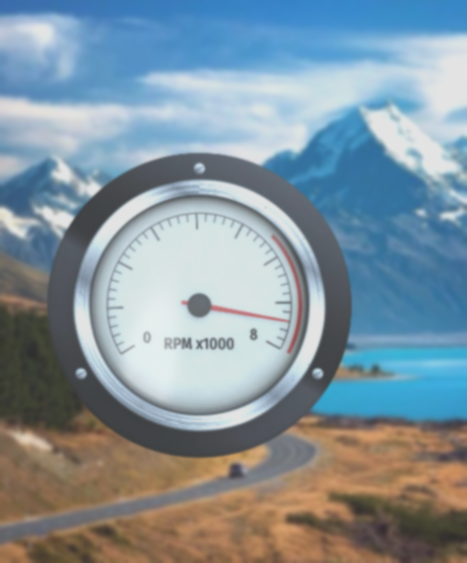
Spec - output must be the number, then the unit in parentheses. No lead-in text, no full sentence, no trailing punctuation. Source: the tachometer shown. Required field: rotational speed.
7400 (rpm)
